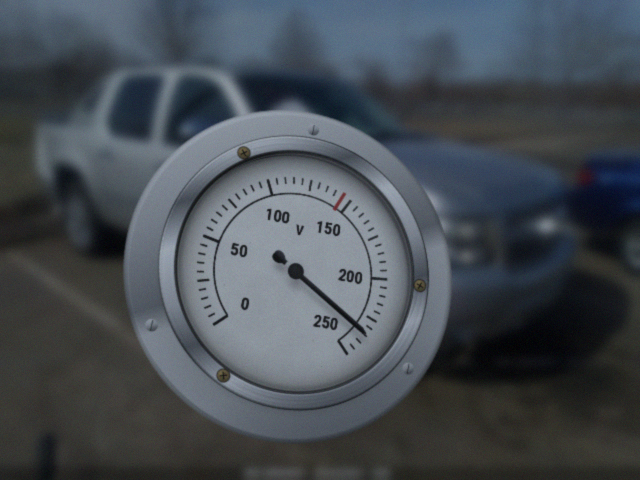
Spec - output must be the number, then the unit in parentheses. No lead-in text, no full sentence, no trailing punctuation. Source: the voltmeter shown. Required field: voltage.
235 (V)
